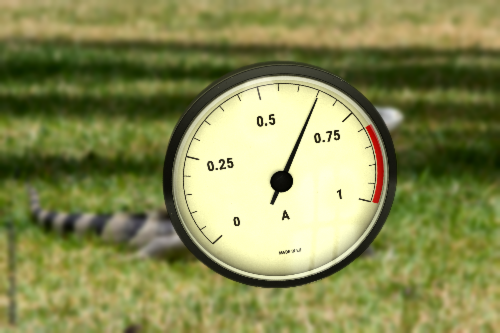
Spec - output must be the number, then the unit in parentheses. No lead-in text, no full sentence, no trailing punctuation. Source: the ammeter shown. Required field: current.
0.65 (A)
